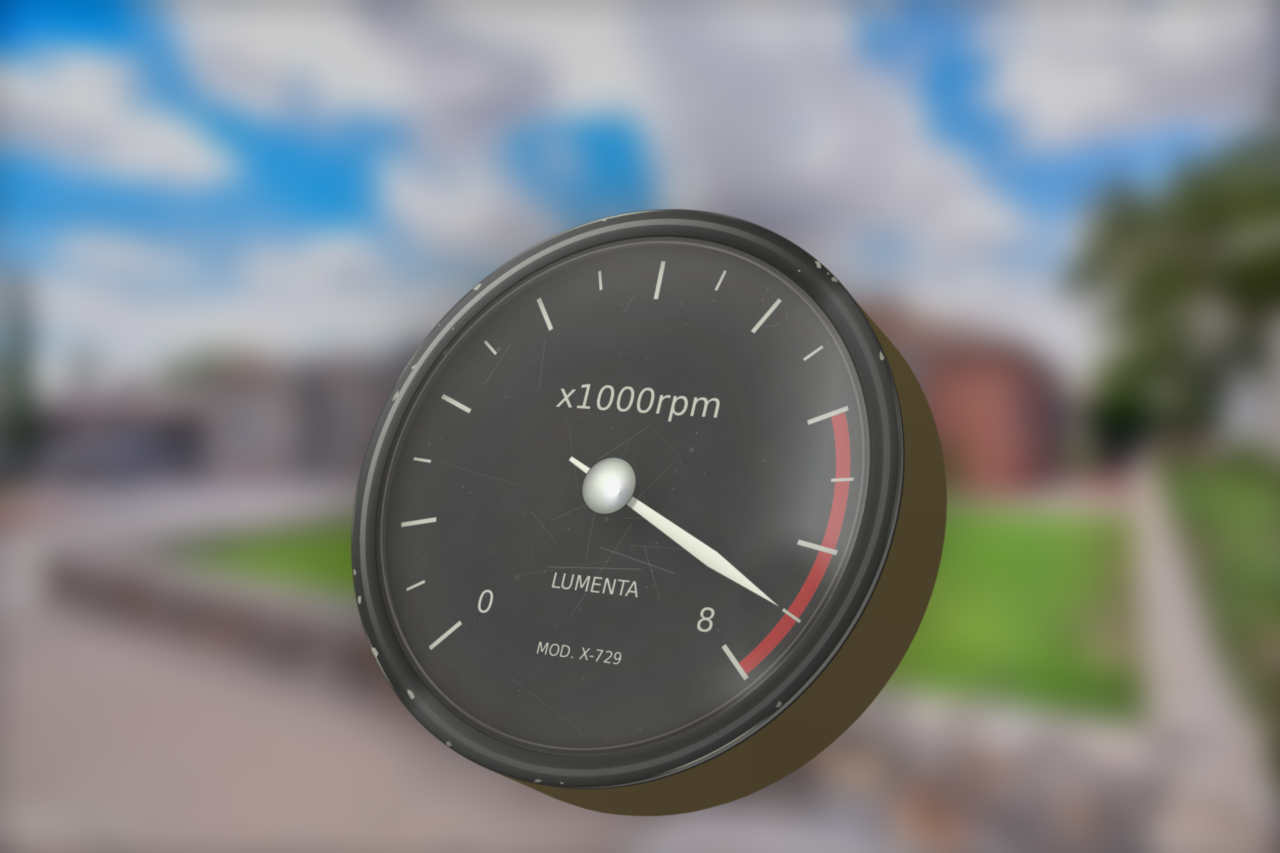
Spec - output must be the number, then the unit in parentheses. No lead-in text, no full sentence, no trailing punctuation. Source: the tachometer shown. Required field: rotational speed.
7500 (rpm)
